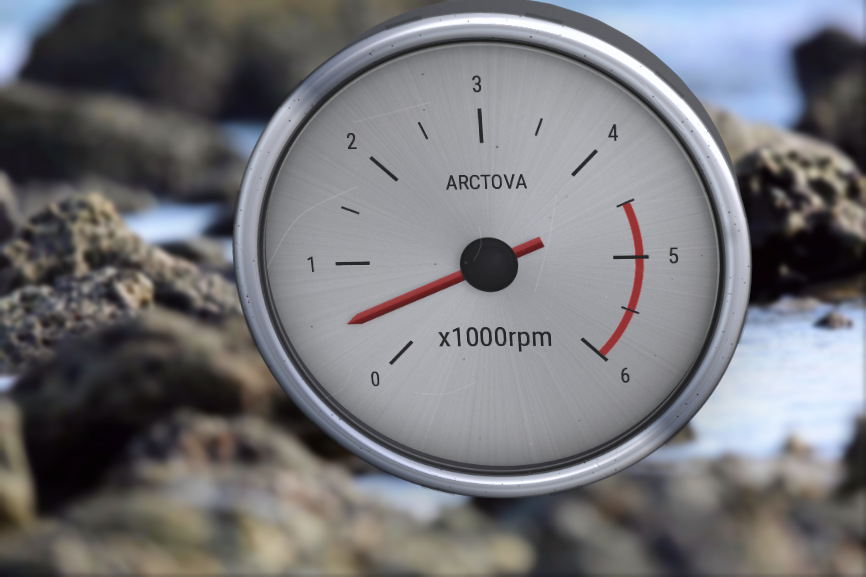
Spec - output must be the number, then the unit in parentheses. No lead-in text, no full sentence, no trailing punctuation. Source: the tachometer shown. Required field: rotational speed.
500 (rpm)
